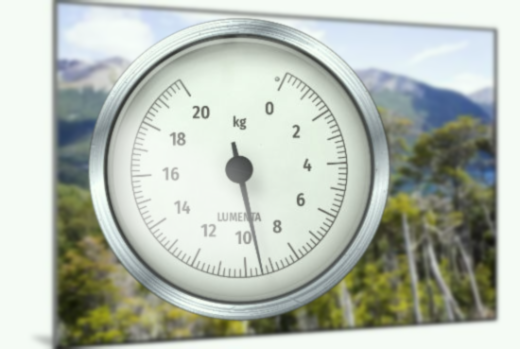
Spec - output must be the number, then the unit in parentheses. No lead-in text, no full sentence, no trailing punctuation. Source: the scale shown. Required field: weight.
9.4 (kg)
